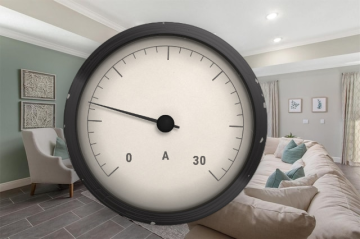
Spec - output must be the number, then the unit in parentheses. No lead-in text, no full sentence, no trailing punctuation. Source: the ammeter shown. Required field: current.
6.5 (A)
